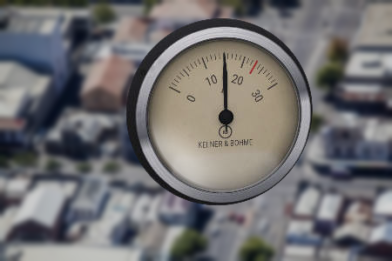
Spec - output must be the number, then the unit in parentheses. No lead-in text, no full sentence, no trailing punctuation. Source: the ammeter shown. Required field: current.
15 (A)
